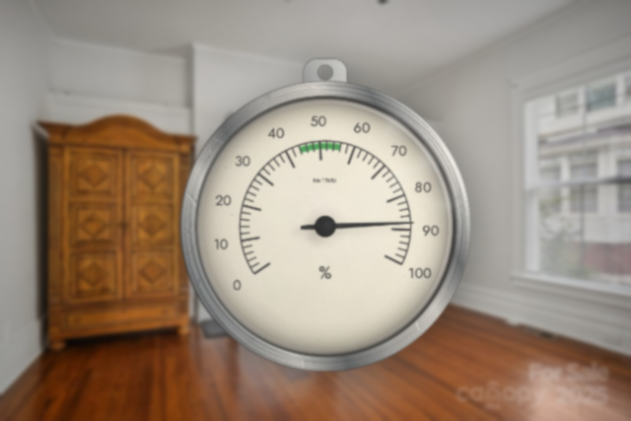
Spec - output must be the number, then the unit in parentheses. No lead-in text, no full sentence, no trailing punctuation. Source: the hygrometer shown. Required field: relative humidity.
88 (%)
